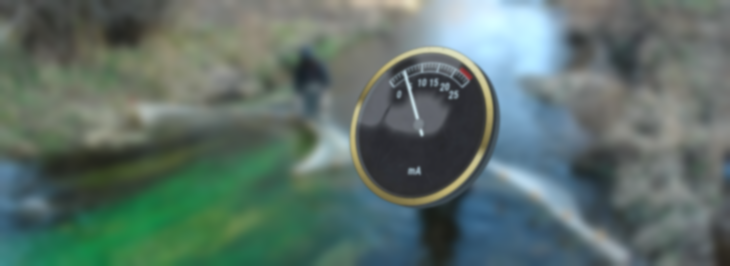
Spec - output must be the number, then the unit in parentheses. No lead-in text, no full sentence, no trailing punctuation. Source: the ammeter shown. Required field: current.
5 (mA)
